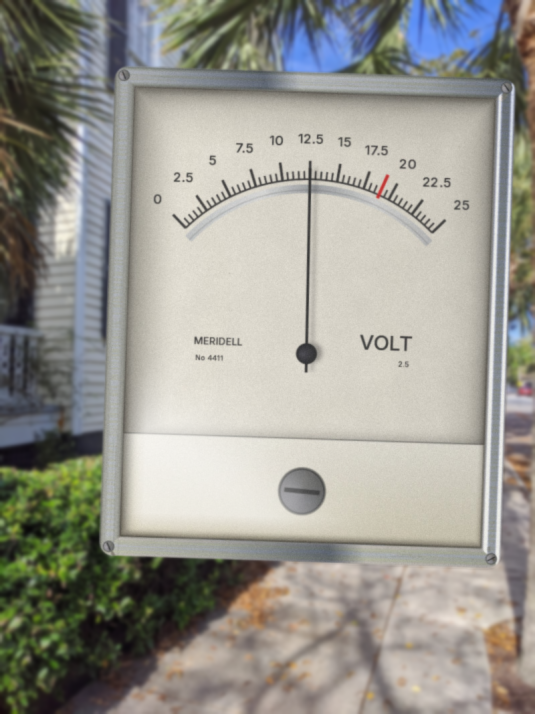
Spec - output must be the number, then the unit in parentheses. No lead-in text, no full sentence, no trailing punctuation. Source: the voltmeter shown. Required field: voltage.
12.5 (V)
